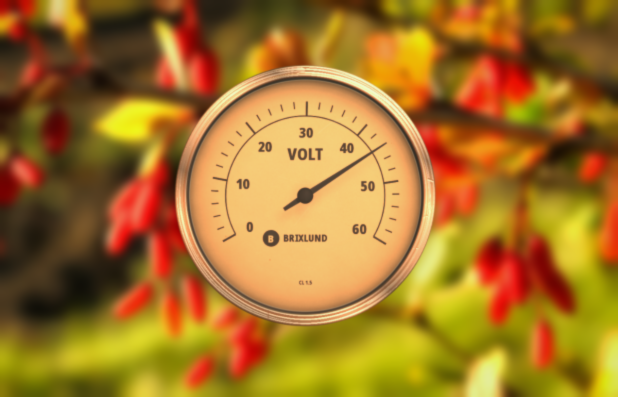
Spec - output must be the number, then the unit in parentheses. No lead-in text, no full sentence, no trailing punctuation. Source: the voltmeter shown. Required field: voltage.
44 (V)
